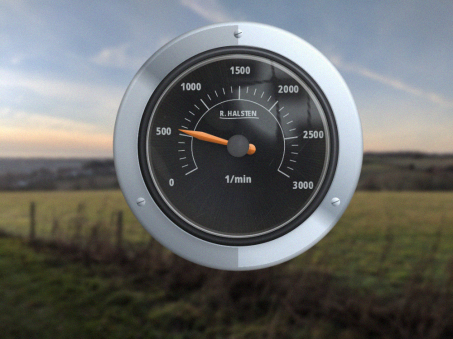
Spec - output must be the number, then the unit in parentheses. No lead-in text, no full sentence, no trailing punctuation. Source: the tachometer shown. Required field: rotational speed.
550 (rpm)
